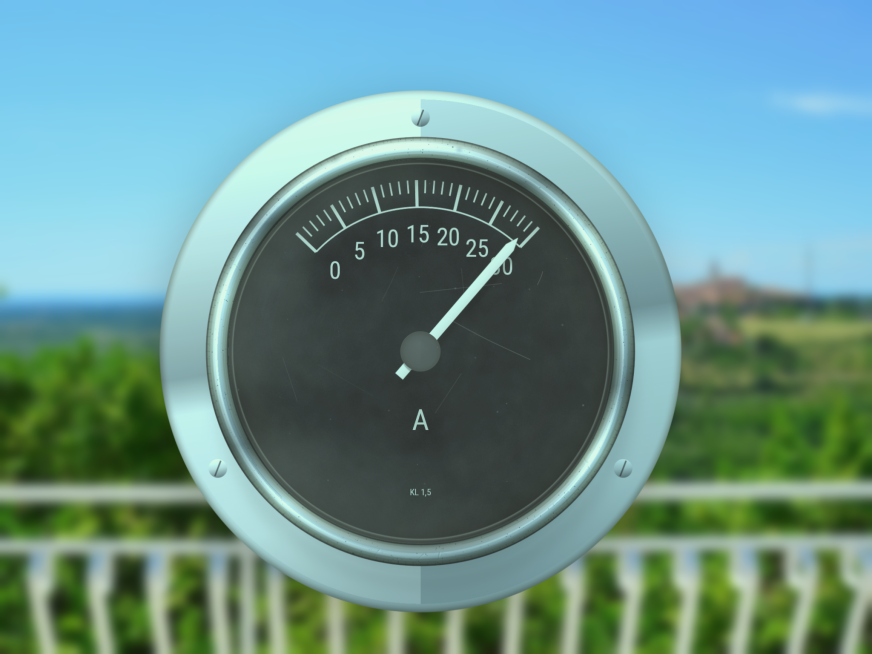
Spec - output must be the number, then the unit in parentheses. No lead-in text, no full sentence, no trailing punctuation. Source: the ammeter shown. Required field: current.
29 (A)
